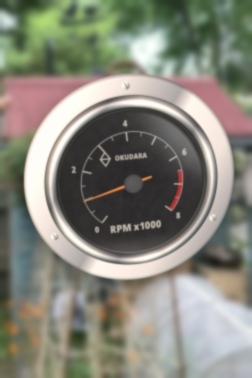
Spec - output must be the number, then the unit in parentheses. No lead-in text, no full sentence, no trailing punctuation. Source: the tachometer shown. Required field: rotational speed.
1000 (rpm)
